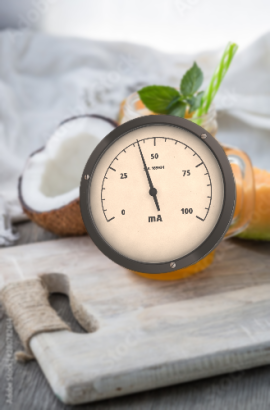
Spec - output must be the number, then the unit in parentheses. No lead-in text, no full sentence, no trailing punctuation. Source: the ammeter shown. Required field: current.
42.5 (mA)
